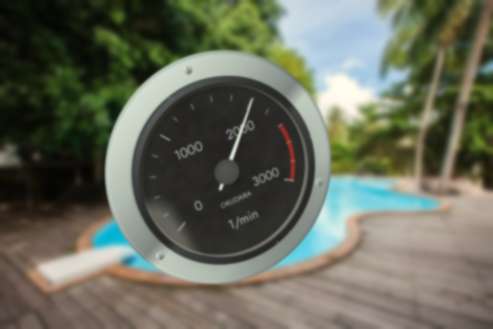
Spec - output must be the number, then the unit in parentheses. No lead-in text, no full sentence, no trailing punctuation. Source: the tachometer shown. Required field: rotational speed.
2000 (rpm)
